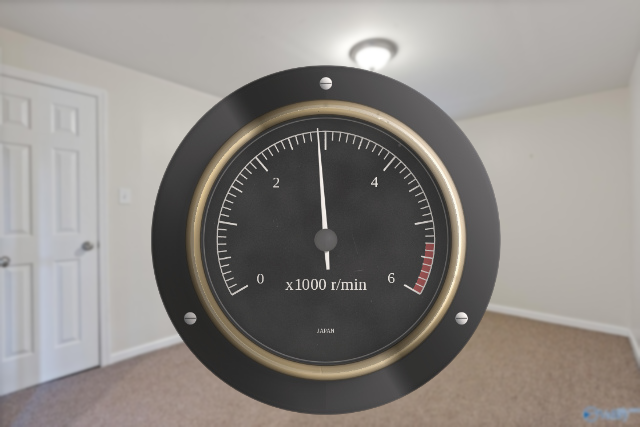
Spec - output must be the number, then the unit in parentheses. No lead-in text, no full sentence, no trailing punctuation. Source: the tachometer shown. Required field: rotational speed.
2900 (rpm)
